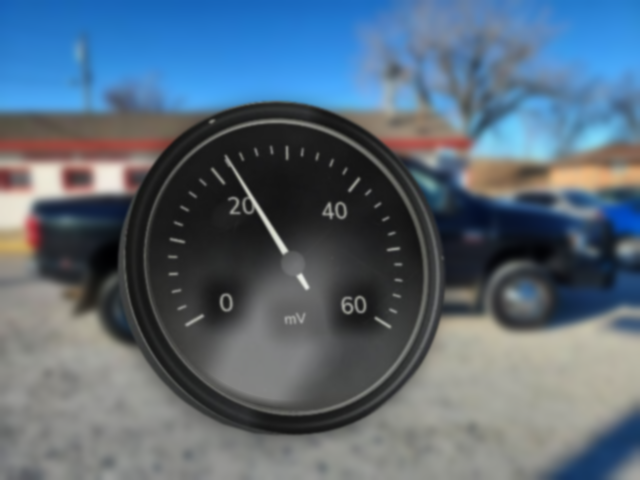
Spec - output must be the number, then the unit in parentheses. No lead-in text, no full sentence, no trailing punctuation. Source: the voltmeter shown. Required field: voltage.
22 (mV)
